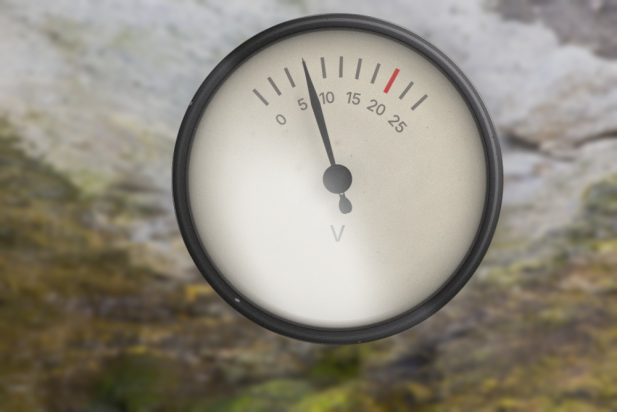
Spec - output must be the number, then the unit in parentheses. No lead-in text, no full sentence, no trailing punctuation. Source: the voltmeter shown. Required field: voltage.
7.5 (V)
